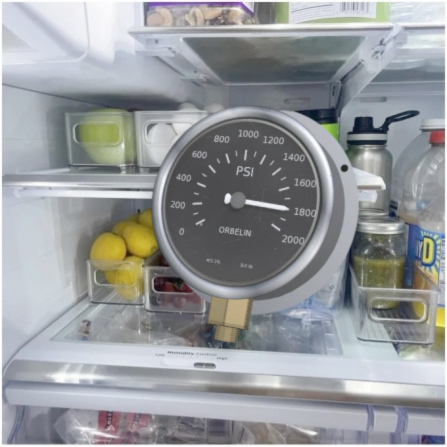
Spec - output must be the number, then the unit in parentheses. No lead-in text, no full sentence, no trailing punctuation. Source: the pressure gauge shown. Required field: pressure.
1800 (psi)
